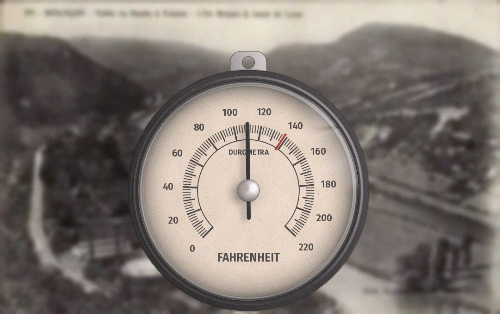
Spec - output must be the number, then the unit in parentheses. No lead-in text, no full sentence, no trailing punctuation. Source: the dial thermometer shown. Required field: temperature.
110 (°F)
